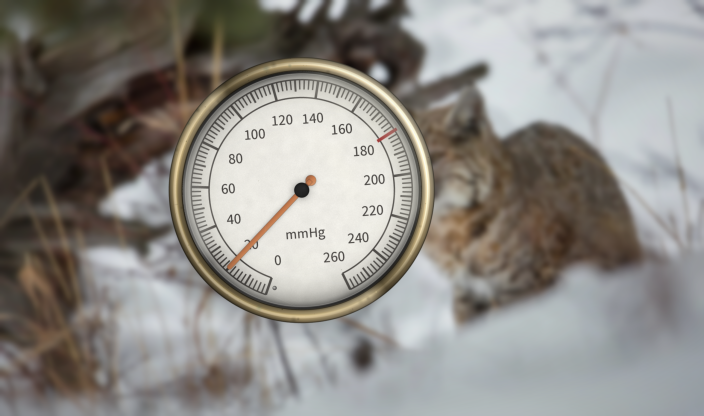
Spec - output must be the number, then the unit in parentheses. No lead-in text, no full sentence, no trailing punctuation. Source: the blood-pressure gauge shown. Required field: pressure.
20 (mmHg)
